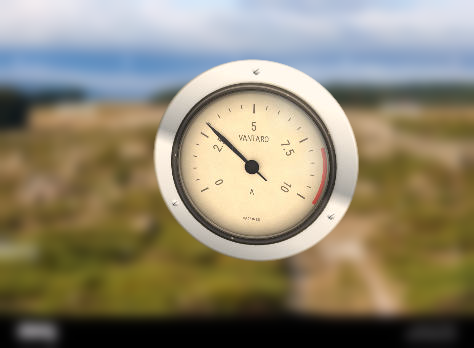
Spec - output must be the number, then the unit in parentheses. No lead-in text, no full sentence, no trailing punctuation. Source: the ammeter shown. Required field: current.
3 (A)
